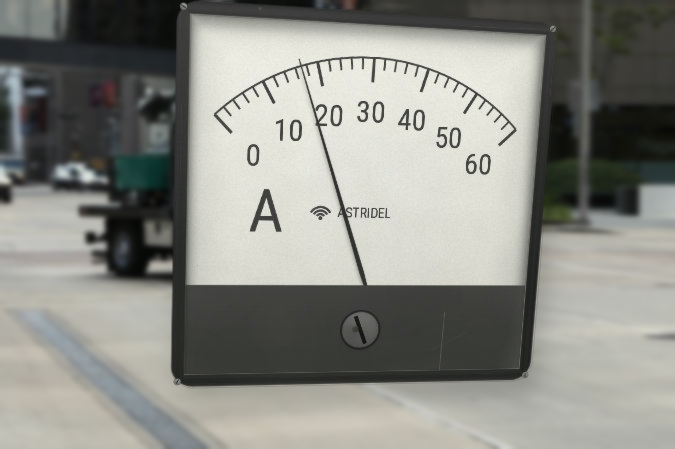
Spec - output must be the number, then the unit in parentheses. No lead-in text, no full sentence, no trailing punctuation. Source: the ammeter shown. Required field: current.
17 (A)
